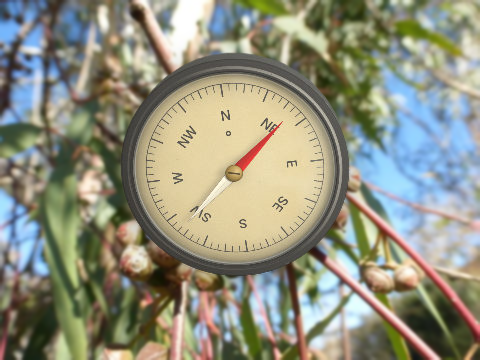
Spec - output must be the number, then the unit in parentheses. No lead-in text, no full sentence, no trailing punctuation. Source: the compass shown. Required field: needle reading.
50 (°)
